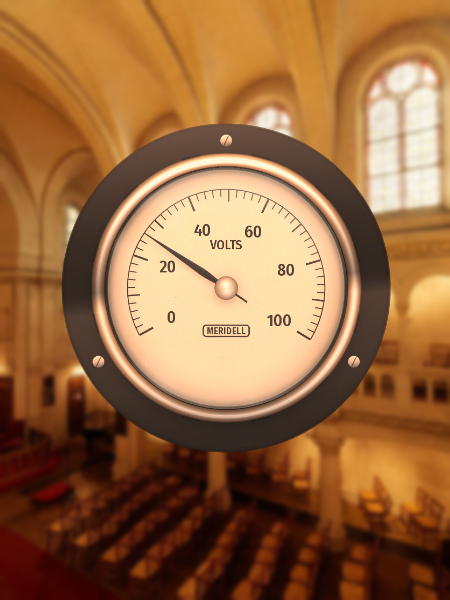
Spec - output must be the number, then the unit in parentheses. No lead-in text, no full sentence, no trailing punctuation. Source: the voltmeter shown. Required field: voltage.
26 (V)
